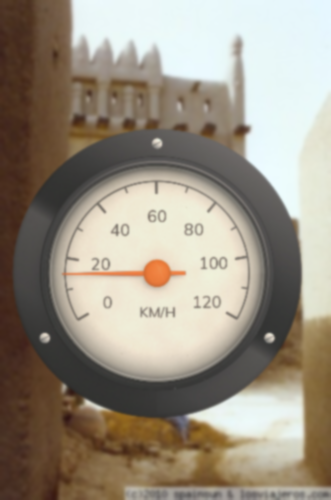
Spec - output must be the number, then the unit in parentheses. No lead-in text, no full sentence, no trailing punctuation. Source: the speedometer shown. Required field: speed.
15 (km/h)
